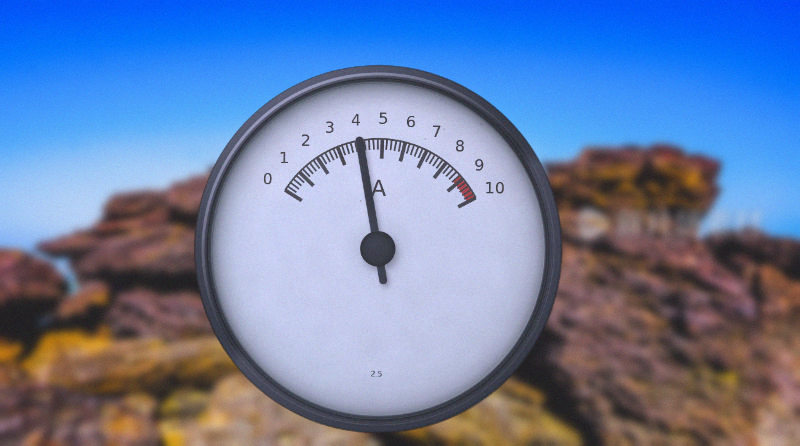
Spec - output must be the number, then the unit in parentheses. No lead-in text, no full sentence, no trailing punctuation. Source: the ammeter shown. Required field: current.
4 (A)
